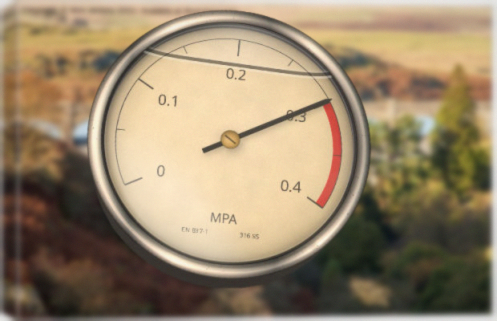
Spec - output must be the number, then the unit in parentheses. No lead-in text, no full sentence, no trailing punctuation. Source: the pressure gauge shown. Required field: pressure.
0.3 (MPa)
